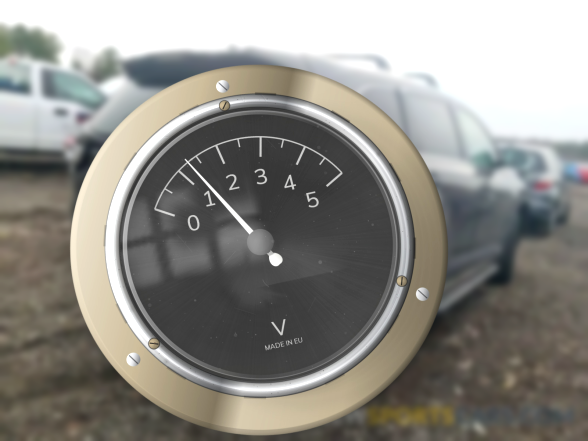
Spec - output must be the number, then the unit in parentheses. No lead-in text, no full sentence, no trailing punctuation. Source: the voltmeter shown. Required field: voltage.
1.25 (V)
